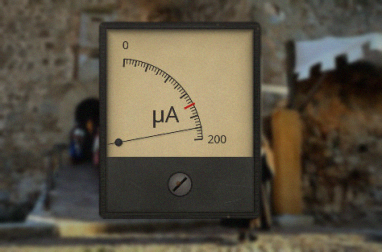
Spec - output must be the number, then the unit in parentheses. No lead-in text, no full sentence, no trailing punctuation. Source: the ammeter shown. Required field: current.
180 (µA)
